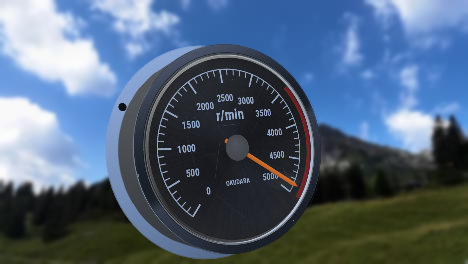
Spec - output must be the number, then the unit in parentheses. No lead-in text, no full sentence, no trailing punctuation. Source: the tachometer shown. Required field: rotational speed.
4900 (rpm)
